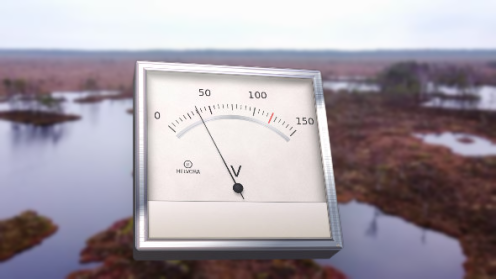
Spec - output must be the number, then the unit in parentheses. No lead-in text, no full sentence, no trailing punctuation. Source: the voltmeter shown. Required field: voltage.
35 (V)
